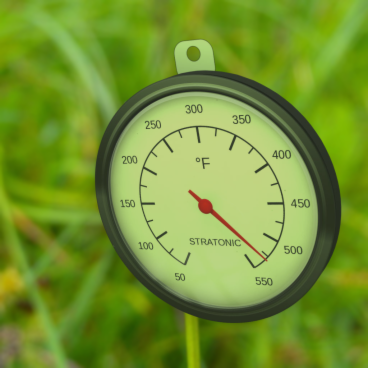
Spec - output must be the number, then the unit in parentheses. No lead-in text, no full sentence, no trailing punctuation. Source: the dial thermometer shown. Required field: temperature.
525 (°F)
